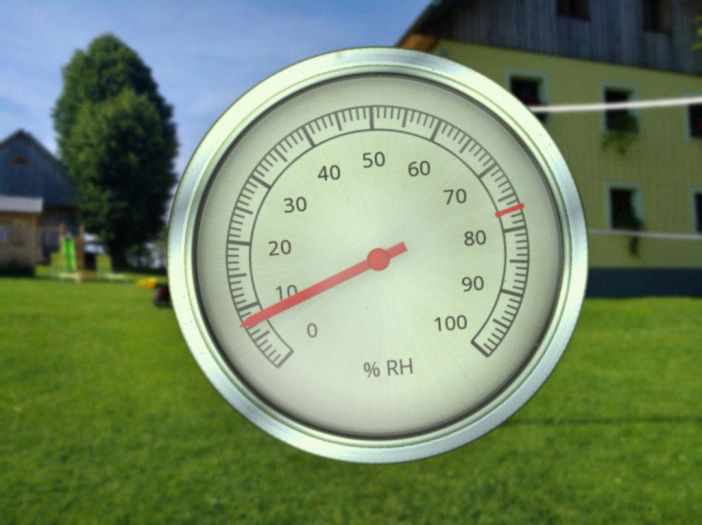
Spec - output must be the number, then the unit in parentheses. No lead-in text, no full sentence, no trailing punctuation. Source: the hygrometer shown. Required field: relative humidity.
8 (%)
